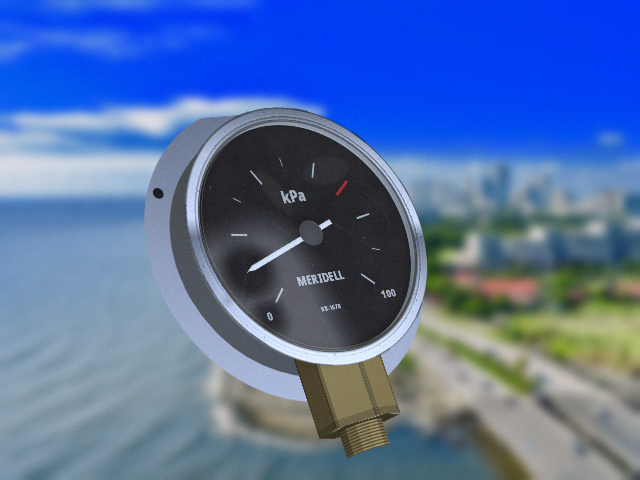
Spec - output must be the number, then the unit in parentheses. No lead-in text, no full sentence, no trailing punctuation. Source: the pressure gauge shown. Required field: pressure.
10 (kPa)
